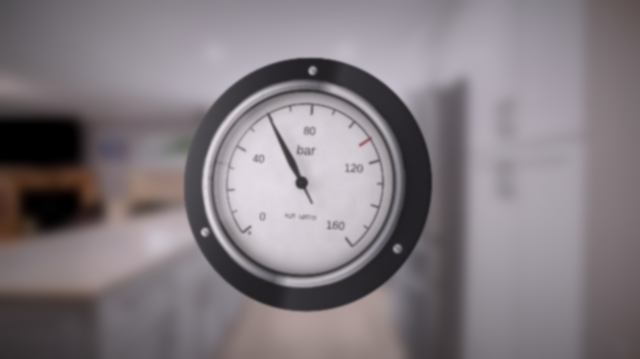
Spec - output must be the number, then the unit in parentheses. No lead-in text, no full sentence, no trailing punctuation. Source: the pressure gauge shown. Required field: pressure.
60 (bar)
